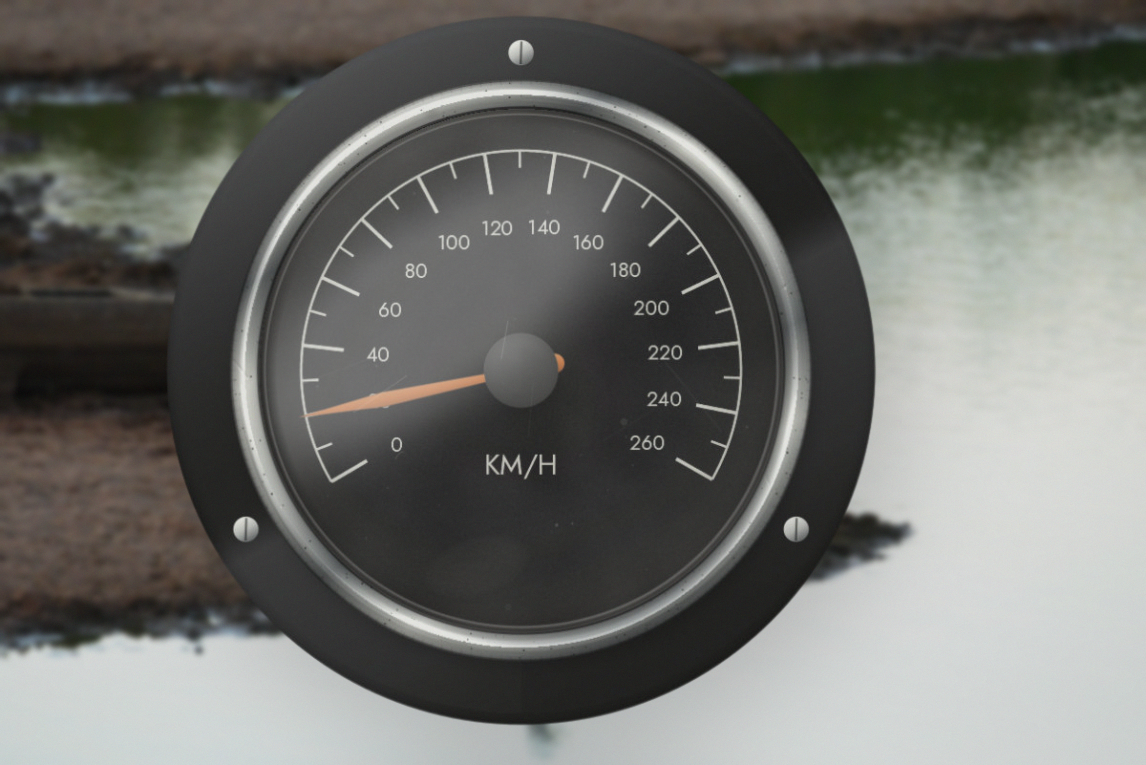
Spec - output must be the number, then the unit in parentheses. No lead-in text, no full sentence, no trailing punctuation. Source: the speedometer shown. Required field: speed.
20 (km/h)
